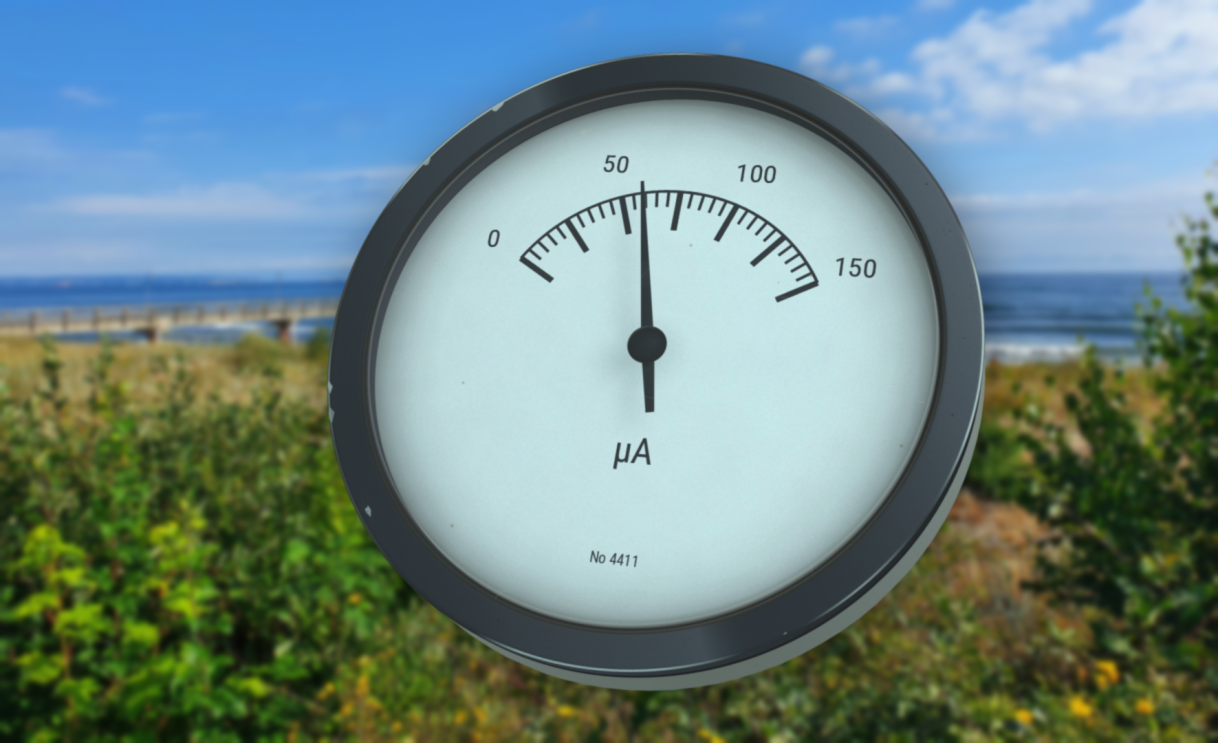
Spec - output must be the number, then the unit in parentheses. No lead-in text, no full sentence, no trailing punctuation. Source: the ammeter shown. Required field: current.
60 (µA)
